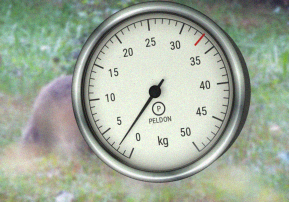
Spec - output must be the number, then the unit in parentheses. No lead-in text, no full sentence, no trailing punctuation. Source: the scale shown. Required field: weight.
2 (kg)
